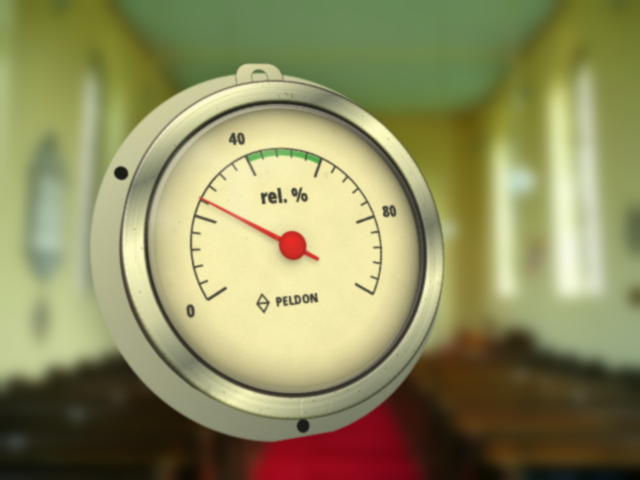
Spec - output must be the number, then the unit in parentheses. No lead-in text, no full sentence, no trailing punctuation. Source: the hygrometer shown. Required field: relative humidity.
24 (%)
